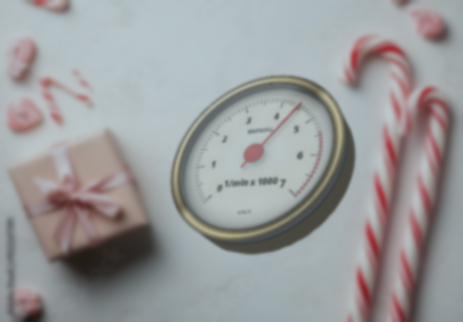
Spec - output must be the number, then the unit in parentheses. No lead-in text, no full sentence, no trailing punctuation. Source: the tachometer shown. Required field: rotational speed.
4500 (rpm)
